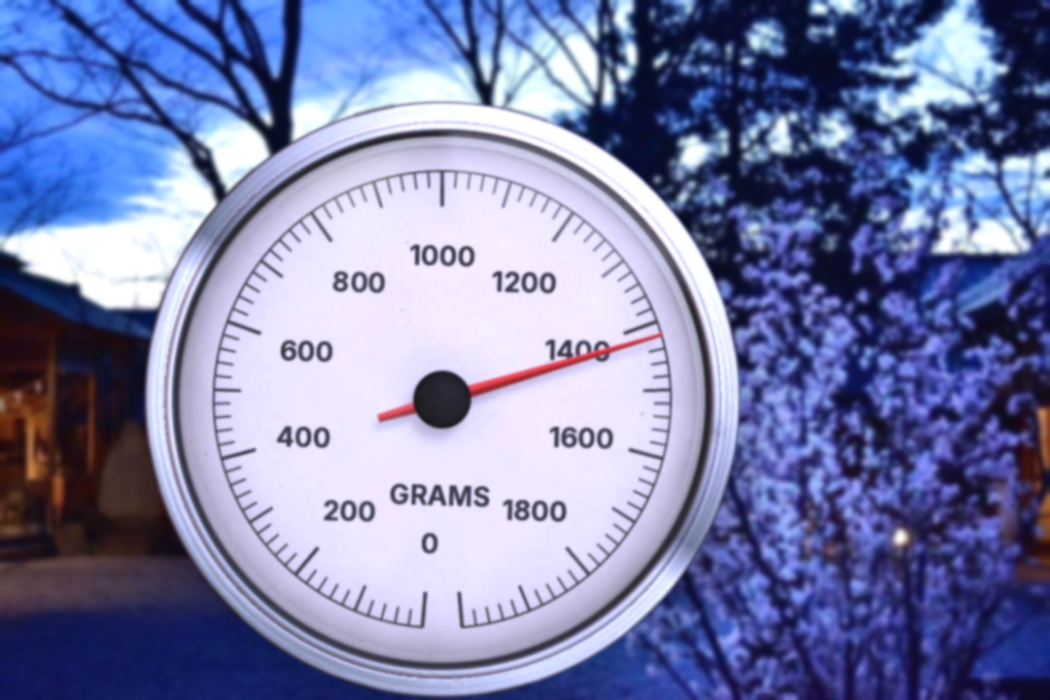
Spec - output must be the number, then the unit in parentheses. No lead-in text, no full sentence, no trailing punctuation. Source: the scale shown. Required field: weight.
1420 (g)
